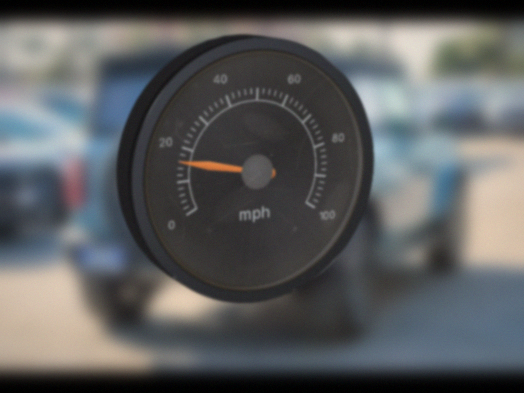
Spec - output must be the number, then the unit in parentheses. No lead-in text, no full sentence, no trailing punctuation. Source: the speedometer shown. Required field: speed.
16 (mph)
